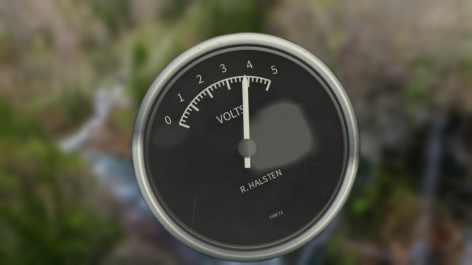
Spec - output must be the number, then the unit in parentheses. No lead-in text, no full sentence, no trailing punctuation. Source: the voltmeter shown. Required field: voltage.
3.8 (V)
